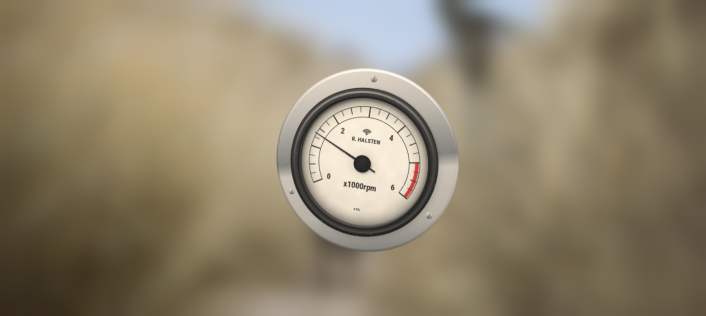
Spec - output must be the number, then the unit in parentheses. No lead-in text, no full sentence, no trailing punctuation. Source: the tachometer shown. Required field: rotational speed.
1375 (rpm)
